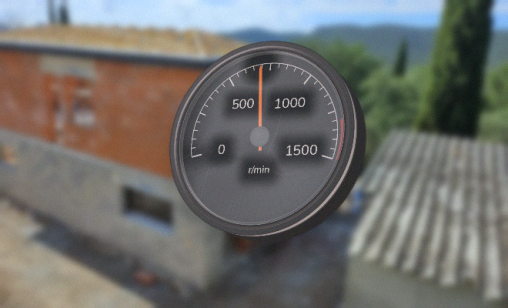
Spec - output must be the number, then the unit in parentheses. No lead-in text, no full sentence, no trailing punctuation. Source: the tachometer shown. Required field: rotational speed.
700 (rpm)
